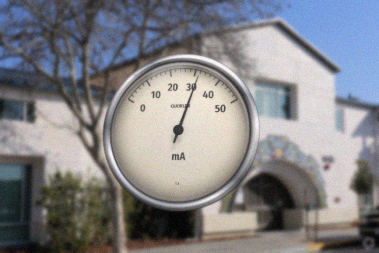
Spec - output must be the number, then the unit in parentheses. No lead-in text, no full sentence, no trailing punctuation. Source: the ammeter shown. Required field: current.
32 (mA)
